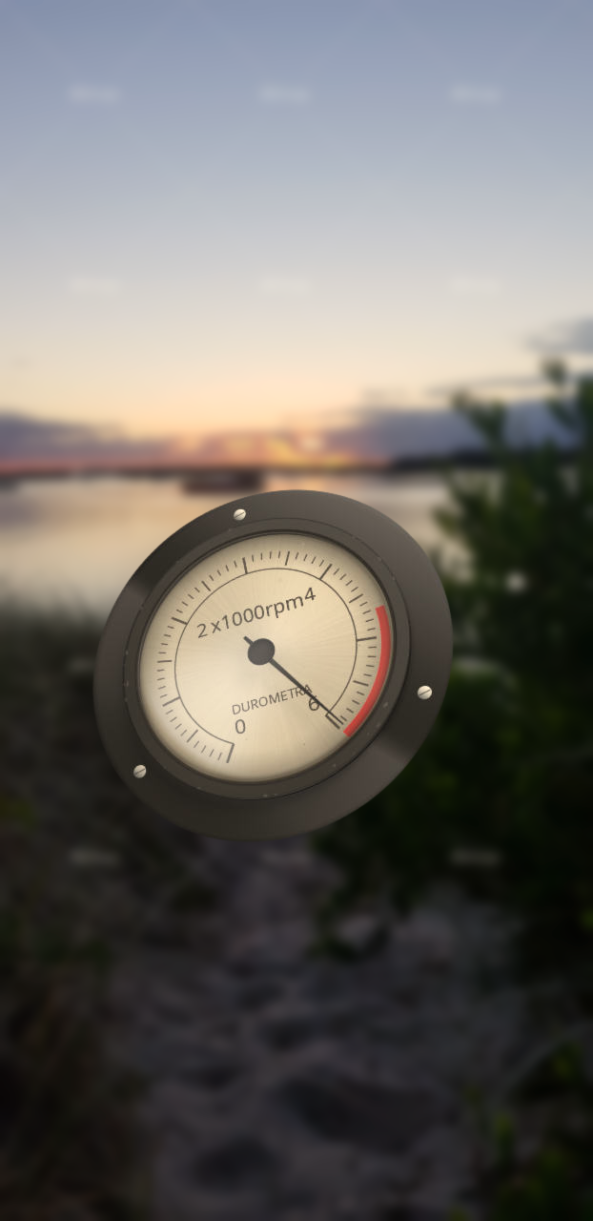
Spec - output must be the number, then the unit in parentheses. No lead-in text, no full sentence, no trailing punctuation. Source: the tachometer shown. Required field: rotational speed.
5950 (rpm)
